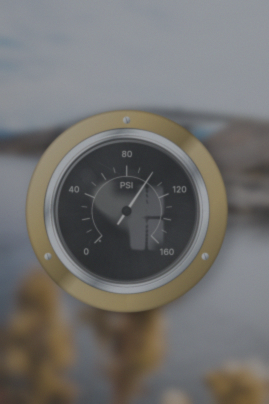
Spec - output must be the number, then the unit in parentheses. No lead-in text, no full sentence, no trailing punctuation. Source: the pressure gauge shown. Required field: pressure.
100 (psi)
